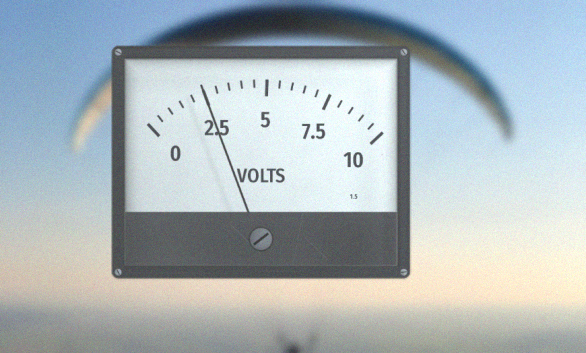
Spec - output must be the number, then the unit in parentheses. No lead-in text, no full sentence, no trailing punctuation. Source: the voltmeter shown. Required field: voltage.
2.5 (V)
